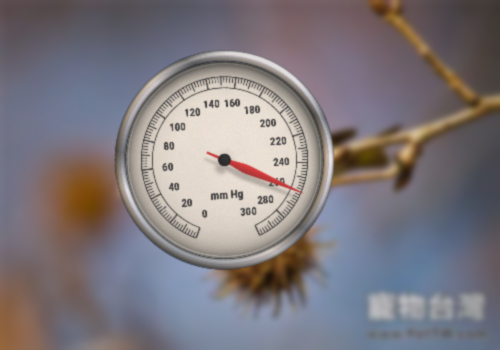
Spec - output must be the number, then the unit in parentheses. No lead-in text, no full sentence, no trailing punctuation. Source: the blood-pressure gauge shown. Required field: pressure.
260 (mmHg)
